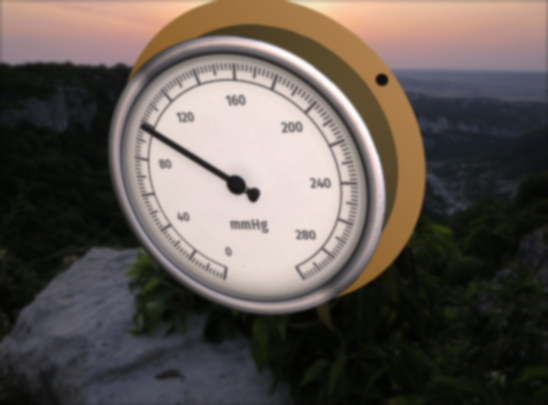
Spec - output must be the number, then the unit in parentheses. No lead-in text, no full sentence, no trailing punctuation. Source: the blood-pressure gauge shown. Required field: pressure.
100 (mmHg)
